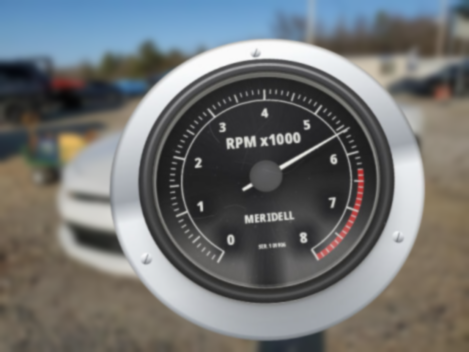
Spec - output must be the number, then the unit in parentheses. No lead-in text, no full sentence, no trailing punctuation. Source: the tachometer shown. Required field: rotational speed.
5600 (rpm)
